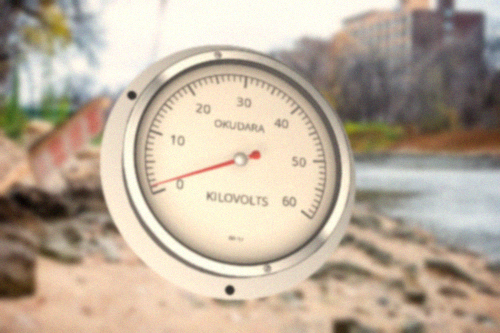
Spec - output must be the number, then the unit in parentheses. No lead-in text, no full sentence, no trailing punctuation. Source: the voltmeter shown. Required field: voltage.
1 (kV)
